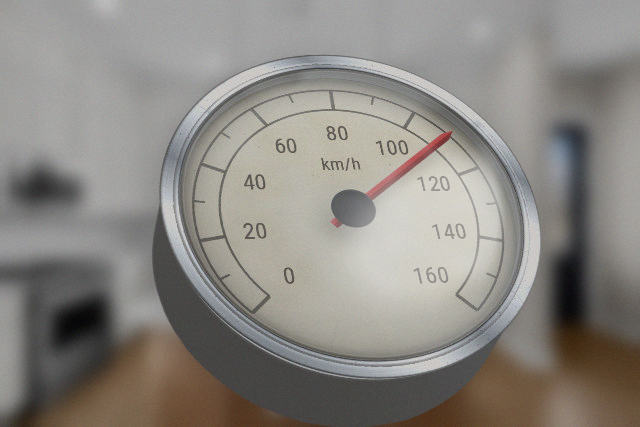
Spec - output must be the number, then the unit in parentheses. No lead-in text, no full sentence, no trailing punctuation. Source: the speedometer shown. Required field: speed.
110 (km/h)
